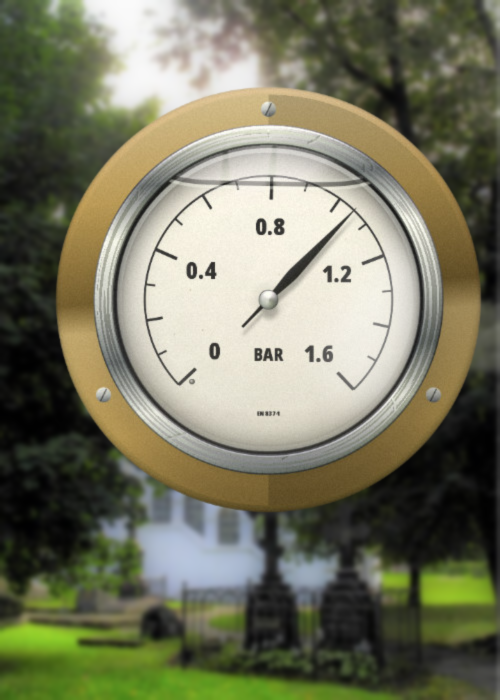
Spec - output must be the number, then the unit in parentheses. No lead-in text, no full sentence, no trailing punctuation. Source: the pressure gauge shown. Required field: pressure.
1.05 (bar)
